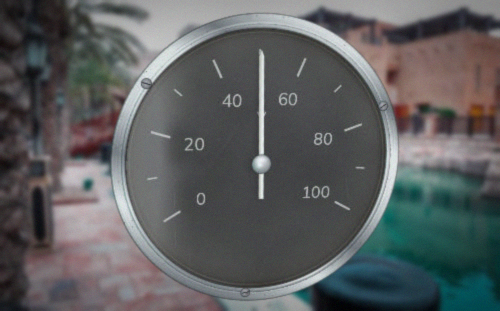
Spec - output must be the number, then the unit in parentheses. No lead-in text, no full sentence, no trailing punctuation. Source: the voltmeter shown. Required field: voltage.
50 (V)
